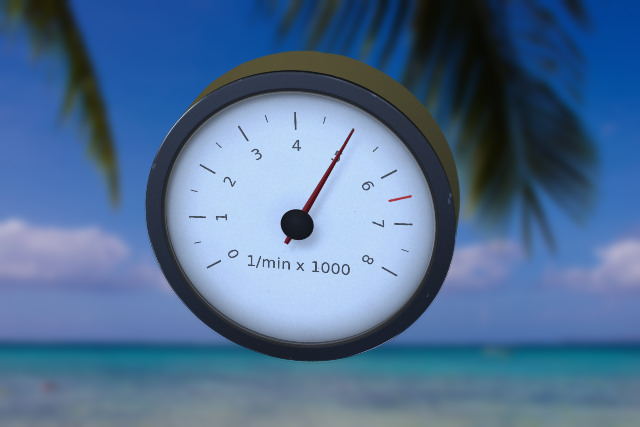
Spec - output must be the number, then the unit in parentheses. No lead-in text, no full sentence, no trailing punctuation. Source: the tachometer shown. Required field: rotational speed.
5000 (rpm)
